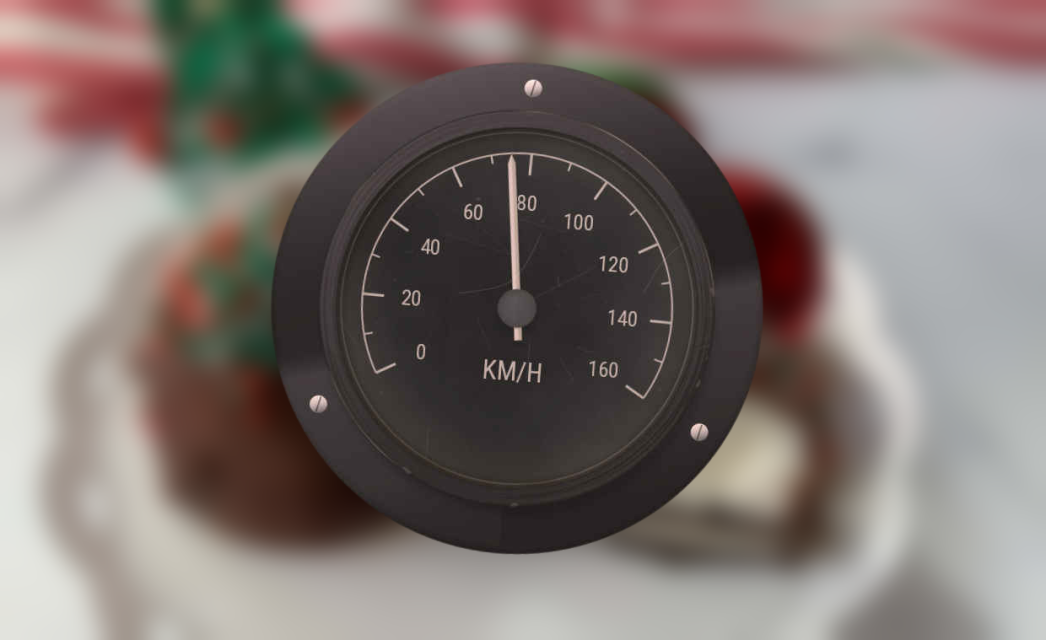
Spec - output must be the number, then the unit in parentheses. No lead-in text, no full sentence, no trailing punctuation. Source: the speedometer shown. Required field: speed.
75 (km/h)
